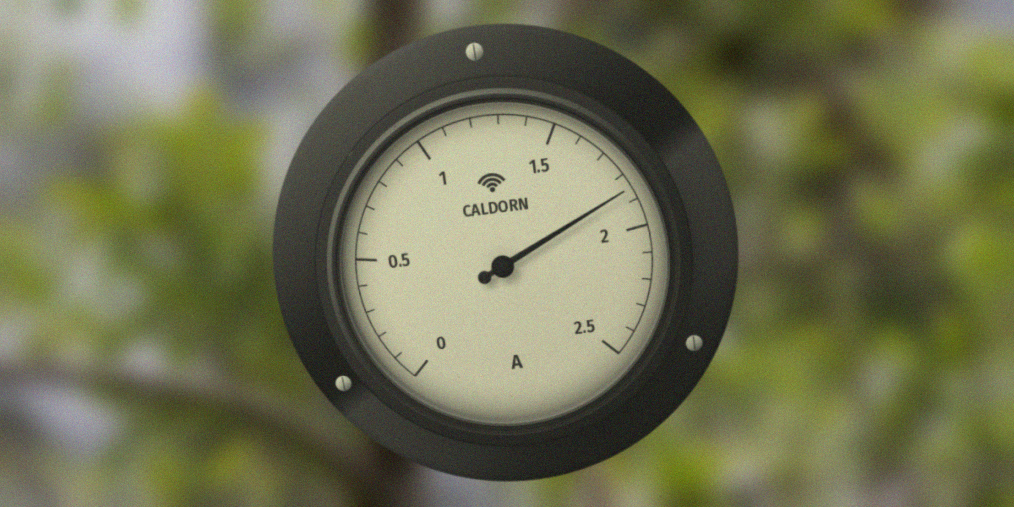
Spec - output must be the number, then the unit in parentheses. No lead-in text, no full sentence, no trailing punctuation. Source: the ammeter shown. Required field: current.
1.85 (A)
